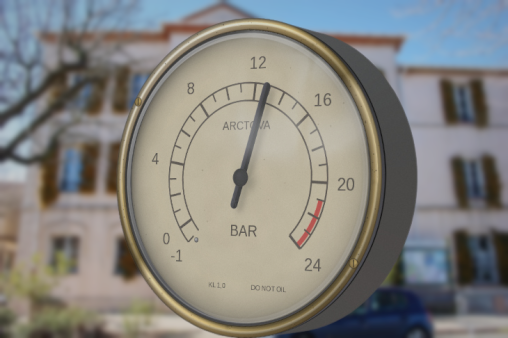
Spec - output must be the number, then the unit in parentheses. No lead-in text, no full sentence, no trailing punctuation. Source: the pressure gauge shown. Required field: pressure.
13 (bar)
